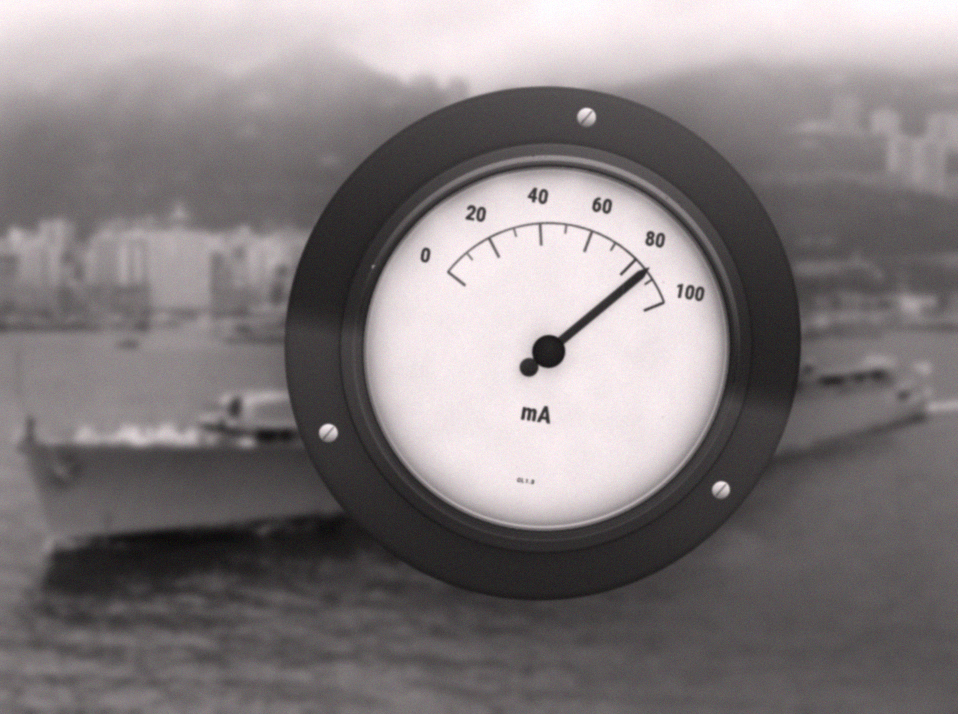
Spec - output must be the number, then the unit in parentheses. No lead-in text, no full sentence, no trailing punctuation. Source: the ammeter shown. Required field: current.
85 (mA)
